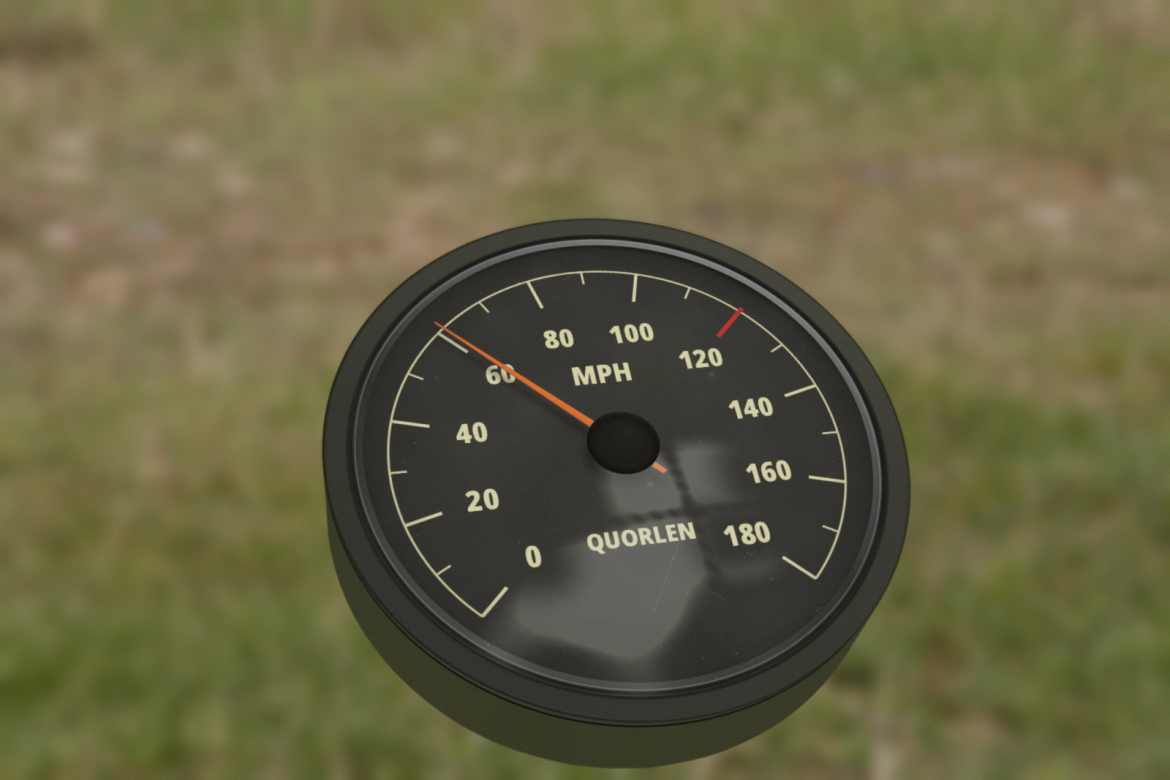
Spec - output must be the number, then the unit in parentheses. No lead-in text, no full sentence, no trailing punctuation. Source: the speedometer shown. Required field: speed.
60 (mph)
